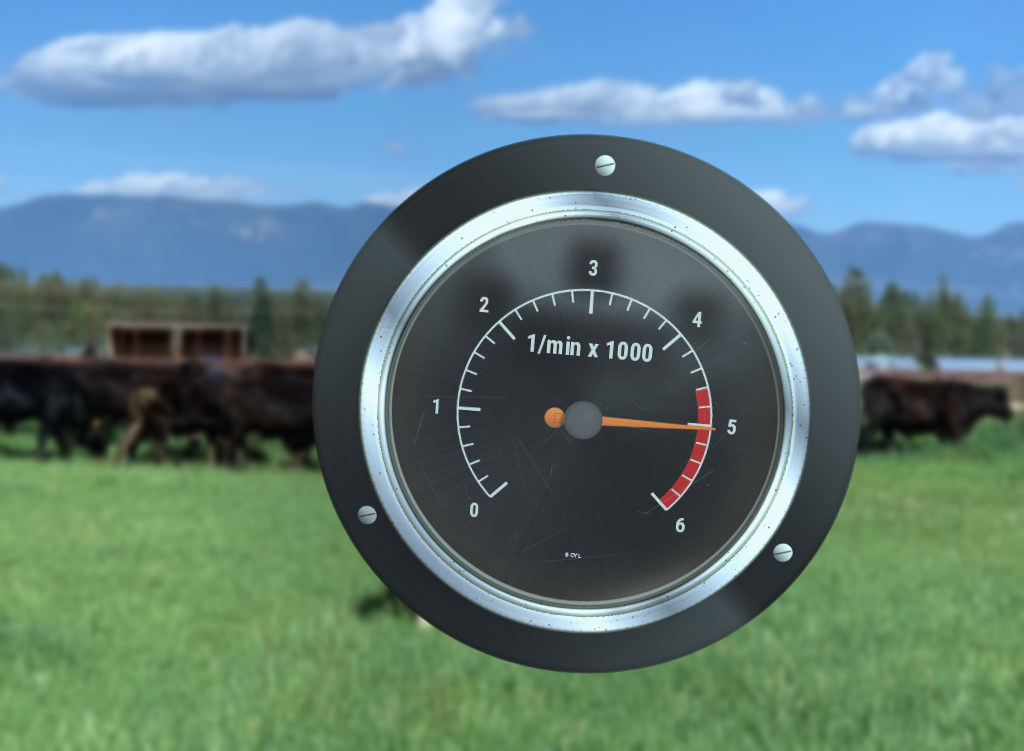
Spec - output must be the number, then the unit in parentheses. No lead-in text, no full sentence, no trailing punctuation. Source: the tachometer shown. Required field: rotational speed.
5000 (rpm)
